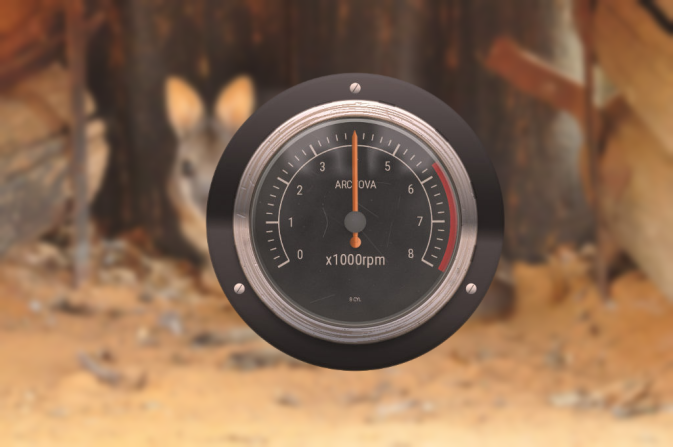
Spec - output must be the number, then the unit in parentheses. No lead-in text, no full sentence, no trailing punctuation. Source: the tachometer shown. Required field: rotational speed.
4000 (rpm)
